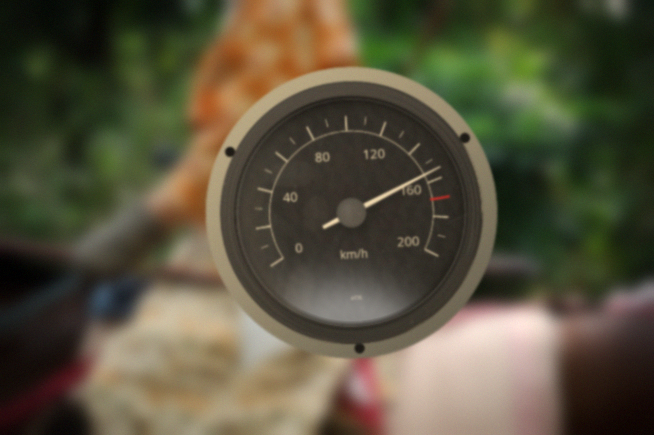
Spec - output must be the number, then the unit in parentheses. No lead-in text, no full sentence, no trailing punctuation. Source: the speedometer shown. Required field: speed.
155 (km/h)
